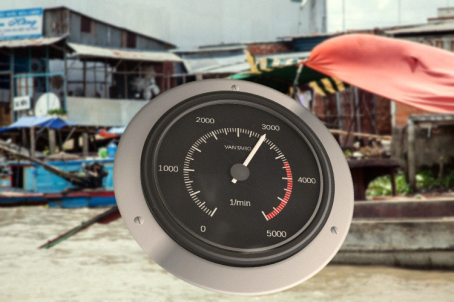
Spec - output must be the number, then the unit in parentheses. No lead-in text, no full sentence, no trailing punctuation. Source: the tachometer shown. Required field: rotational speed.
3000 (rpm)
